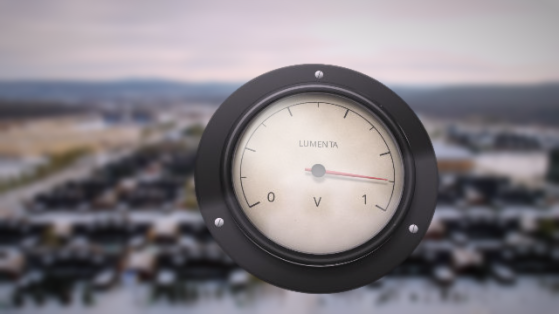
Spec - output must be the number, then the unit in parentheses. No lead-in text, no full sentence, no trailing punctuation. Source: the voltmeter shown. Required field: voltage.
0.9 (V)
